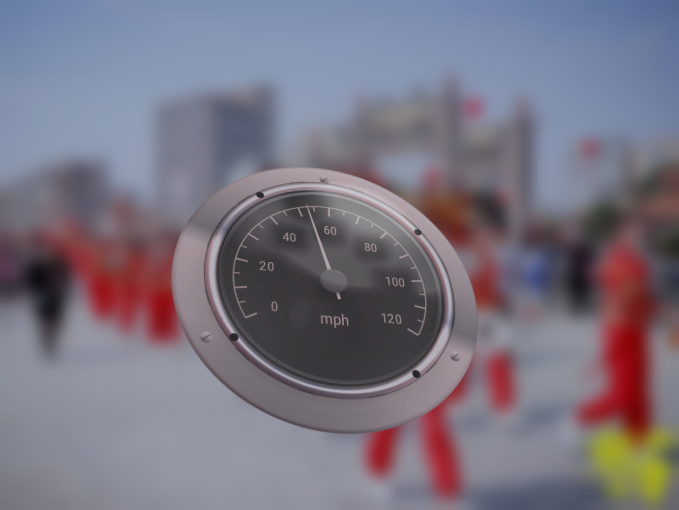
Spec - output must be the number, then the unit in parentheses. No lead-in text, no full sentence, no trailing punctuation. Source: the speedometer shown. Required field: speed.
52.5 (mph)
